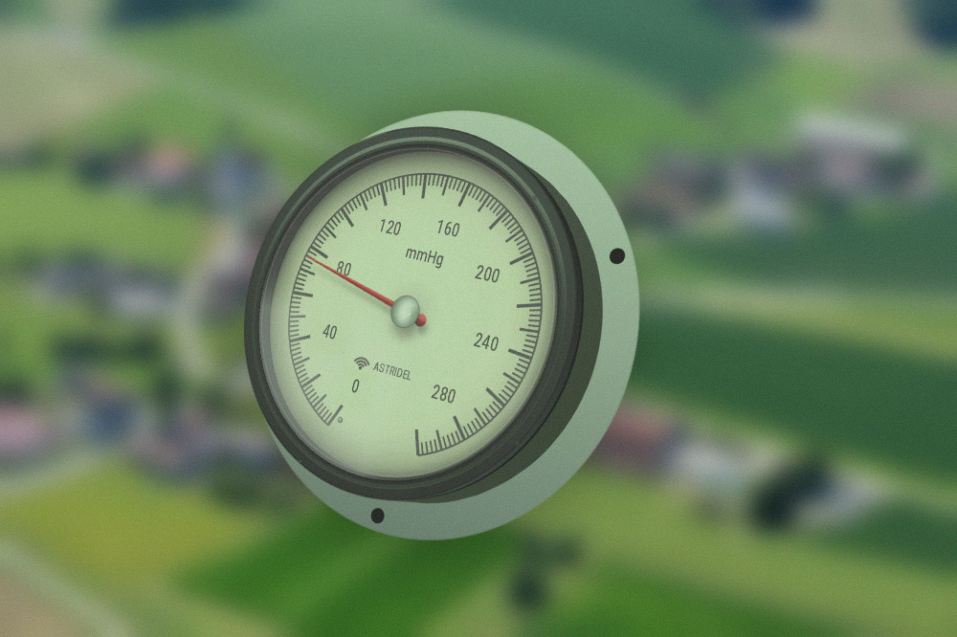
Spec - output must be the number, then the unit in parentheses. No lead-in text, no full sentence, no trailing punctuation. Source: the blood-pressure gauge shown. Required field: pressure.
76 (mmHg)
